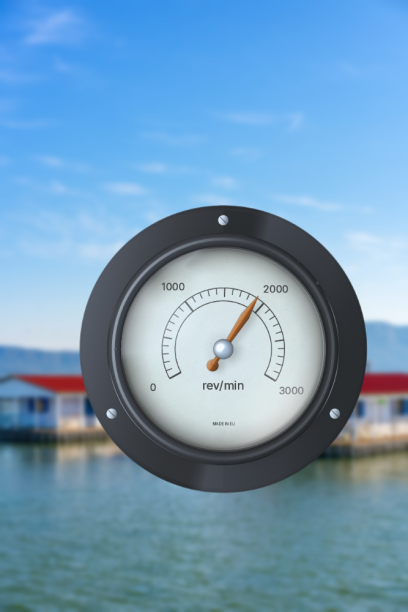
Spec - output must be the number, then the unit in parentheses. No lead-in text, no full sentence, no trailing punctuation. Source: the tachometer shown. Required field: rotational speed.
1900 (rpm)
